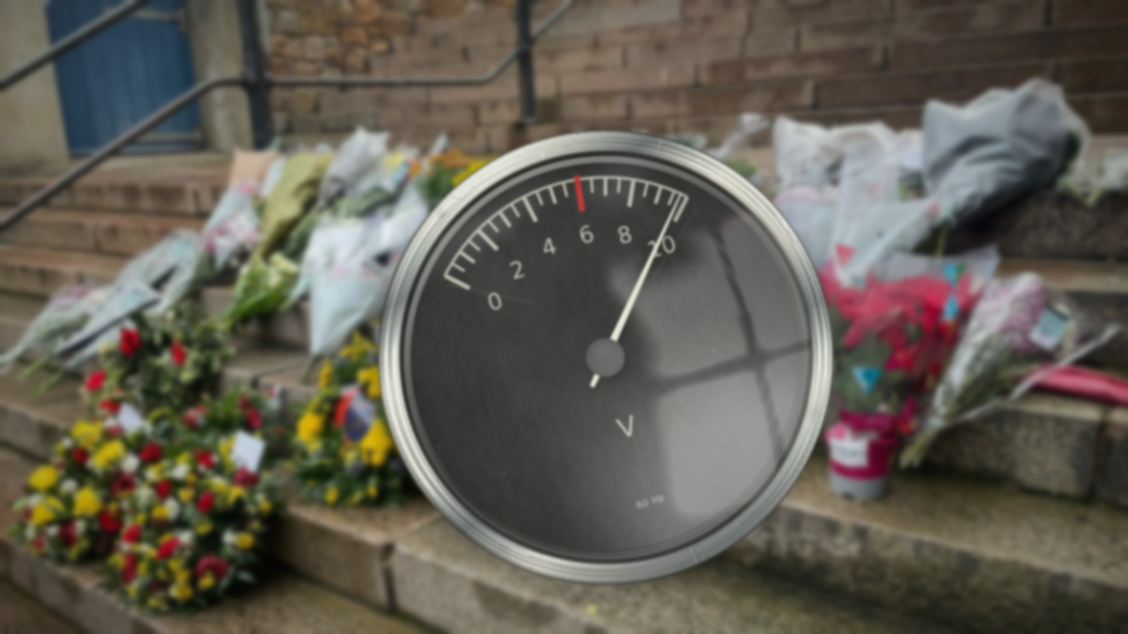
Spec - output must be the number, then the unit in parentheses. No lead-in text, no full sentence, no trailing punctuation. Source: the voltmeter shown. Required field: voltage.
9.75 (V)
